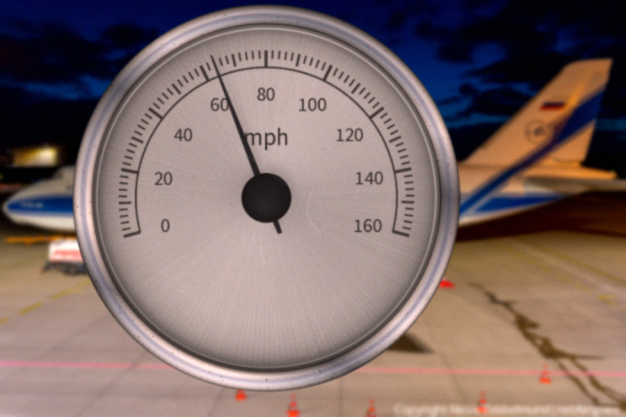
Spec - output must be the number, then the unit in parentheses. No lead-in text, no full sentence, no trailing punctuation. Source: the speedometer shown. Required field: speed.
64 (mph)
